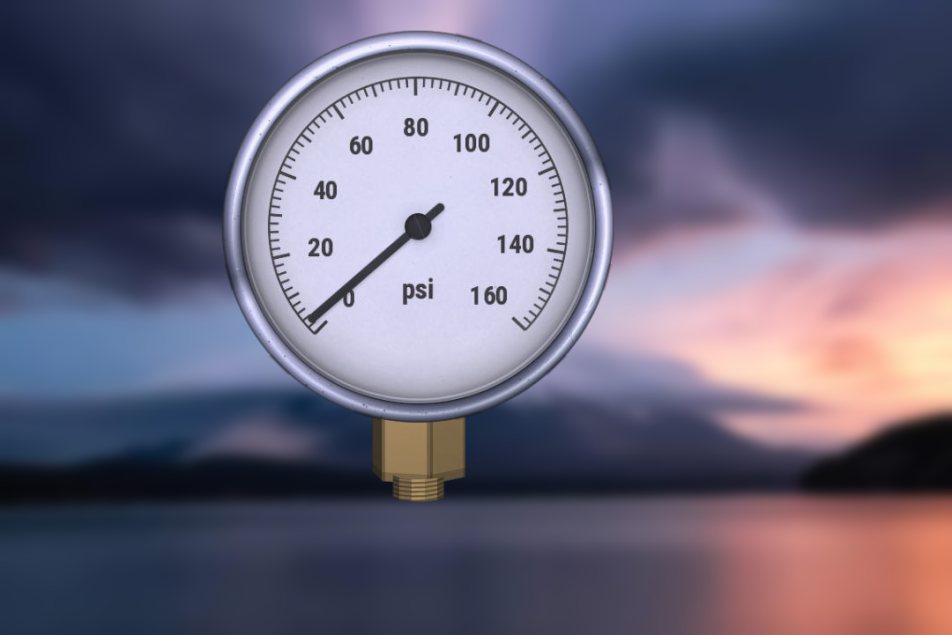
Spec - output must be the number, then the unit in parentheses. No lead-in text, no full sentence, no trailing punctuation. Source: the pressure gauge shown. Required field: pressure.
3 (psi)
